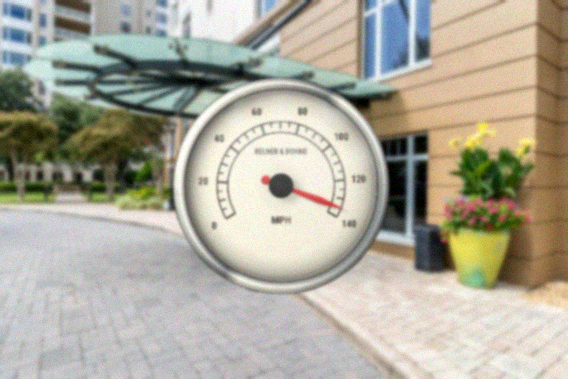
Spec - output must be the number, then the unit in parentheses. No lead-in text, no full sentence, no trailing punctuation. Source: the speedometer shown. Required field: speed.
135 (mph)
